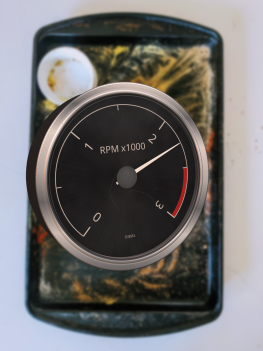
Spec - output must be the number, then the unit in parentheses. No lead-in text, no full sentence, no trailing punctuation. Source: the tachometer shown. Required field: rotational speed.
2250 (rpm)
